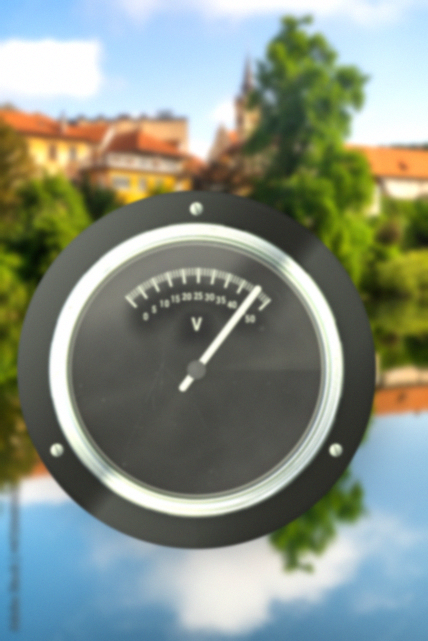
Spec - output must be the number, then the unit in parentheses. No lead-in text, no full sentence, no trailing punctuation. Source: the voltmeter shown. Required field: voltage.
45 (V)
